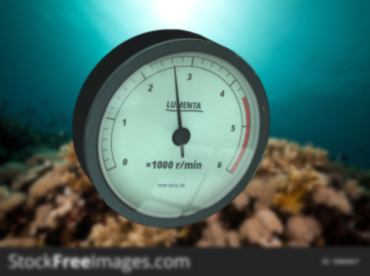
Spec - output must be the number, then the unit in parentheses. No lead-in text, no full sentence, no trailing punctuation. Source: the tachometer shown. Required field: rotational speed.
2600 (rpm)
